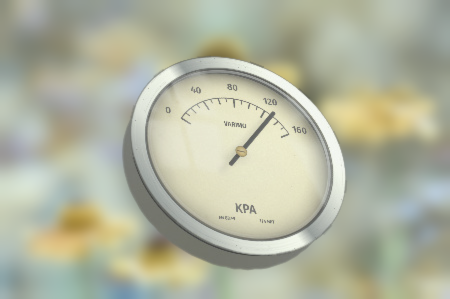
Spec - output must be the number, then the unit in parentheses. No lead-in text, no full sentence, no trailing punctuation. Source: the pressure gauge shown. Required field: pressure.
130 (kPa)
